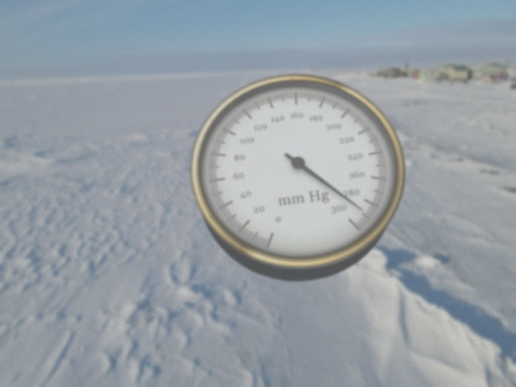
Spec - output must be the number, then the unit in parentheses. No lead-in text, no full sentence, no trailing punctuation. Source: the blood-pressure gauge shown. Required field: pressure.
290 (mmHg)
